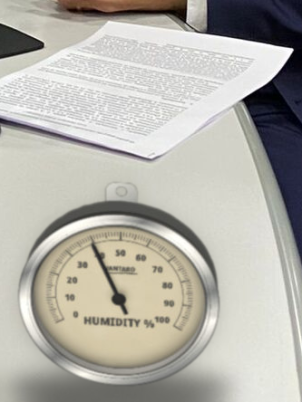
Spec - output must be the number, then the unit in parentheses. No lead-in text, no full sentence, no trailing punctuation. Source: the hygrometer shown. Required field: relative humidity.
40 (%)
